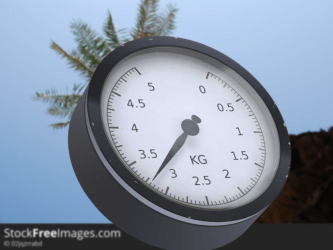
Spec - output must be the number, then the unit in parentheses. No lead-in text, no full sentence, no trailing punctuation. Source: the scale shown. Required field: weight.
3.2 (kg)
